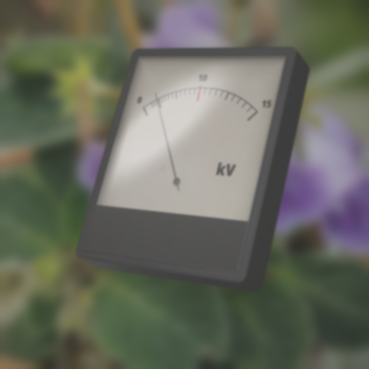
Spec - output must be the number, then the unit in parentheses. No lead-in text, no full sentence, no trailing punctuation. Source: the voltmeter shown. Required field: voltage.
5 (kV)
